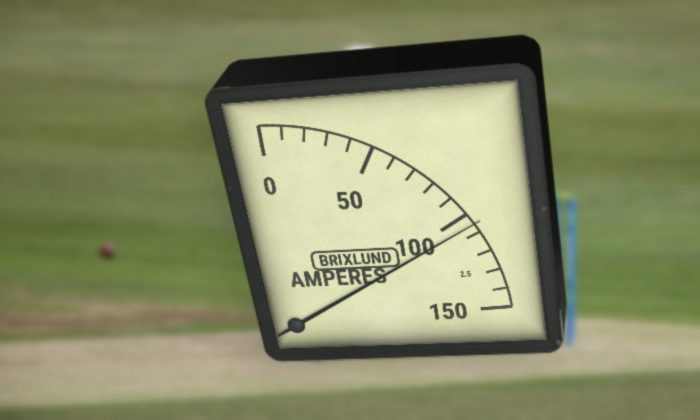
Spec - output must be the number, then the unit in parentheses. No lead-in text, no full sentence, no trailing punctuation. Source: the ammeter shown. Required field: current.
105 (A)
